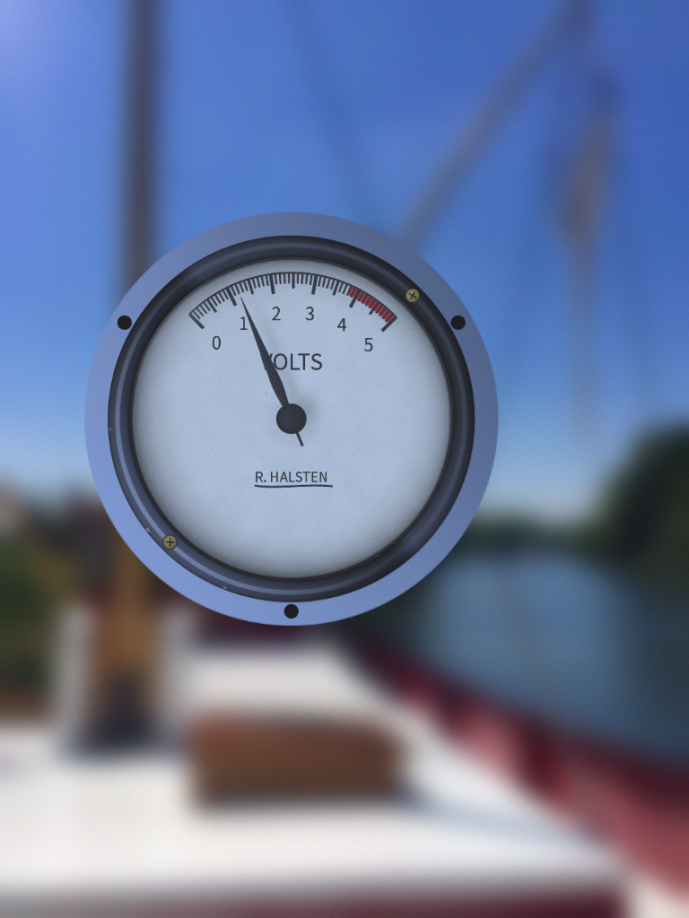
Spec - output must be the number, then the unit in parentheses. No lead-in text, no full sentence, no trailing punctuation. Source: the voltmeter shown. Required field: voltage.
1.2 (V)
